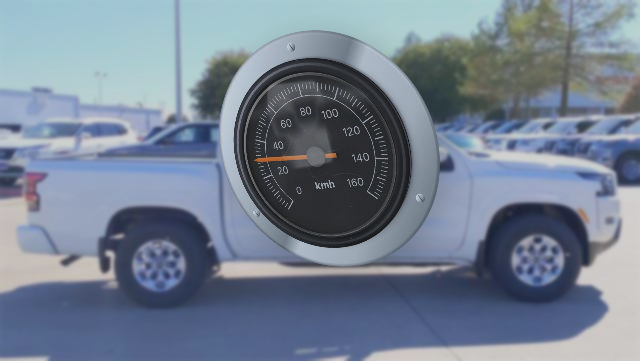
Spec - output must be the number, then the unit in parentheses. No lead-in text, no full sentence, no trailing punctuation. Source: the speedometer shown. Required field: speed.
30 (km/h)
